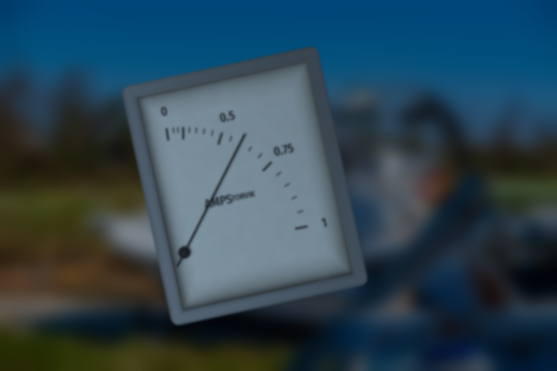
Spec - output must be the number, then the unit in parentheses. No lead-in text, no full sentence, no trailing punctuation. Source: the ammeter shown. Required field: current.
0.6 (A)
